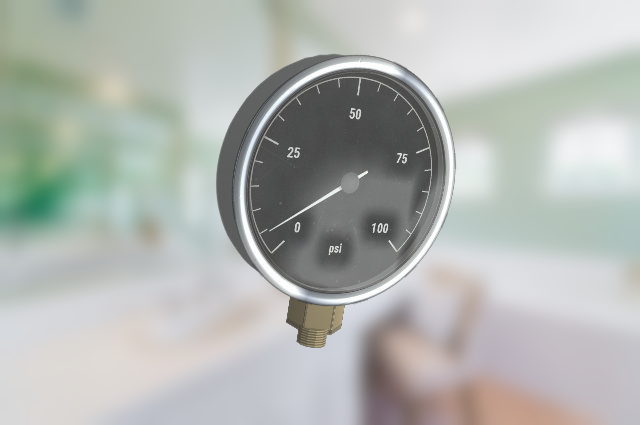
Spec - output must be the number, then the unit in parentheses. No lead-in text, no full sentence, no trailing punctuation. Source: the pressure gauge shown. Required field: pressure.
5 (psi)
